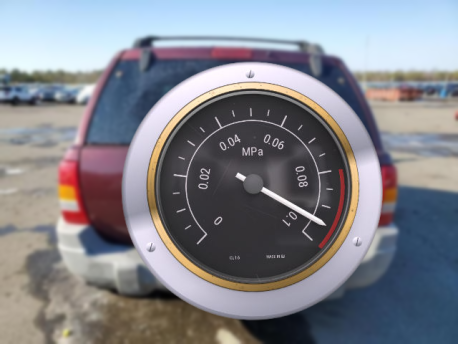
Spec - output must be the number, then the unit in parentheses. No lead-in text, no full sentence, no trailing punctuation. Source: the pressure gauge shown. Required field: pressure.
0.095 (MPa)
